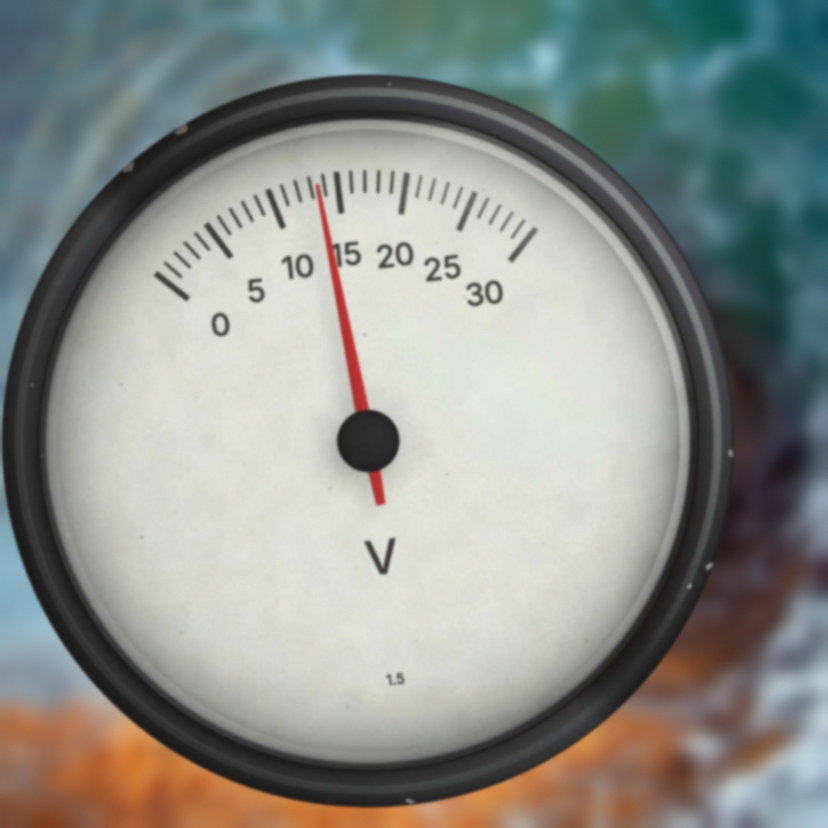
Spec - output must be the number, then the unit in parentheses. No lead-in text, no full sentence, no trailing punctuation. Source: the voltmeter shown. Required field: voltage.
13.5 (V)
